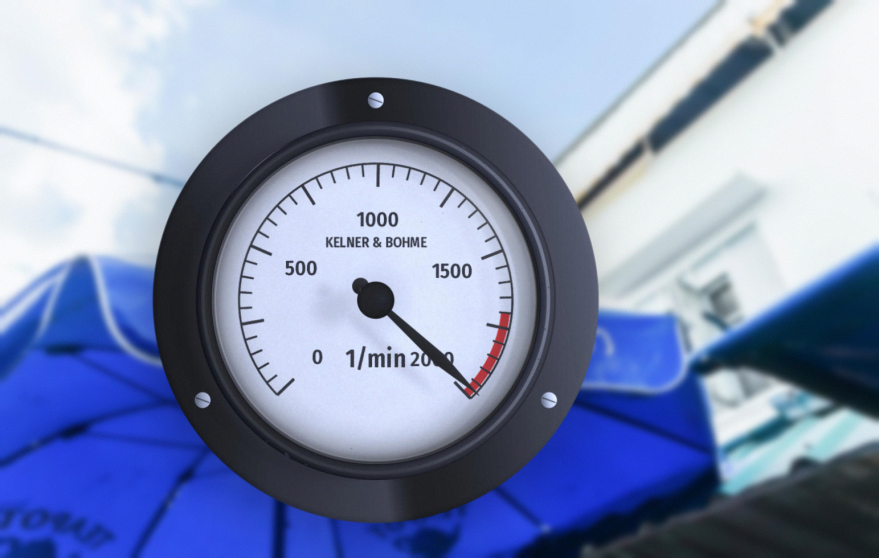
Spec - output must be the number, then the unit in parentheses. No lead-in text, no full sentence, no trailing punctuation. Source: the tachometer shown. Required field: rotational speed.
1975 (rpm)
